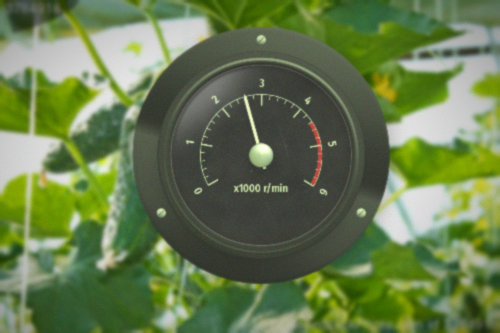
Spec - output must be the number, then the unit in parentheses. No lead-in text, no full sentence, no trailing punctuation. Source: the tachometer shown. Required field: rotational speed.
2600 (rpm)
